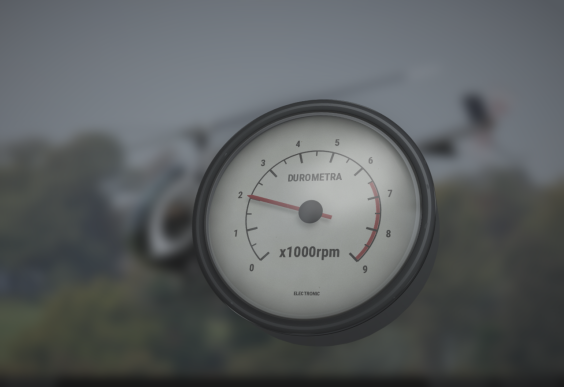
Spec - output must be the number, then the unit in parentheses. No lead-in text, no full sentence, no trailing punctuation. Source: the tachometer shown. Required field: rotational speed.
2000 (rpm)
